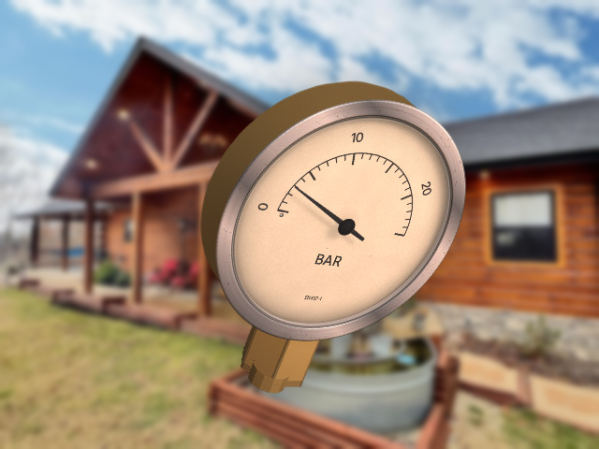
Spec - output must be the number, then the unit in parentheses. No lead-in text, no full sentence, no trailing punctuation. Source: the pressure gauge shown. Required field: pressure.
3 (bar)
